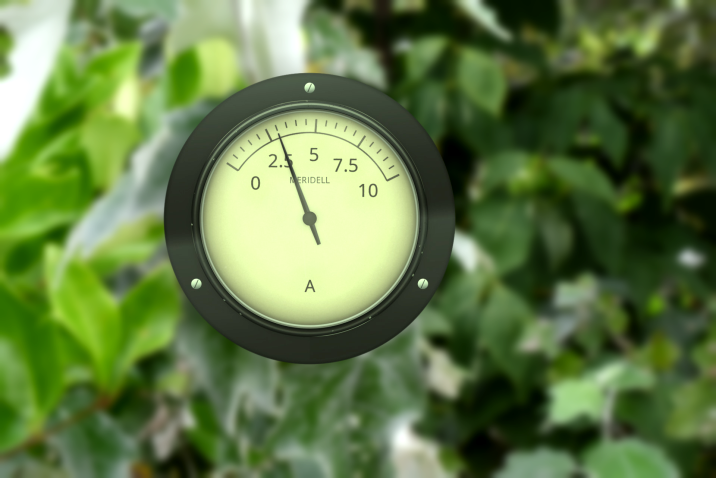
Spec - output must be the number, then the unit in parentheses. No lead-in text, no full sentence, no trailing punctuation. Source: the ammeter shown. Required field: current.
3 (A)
